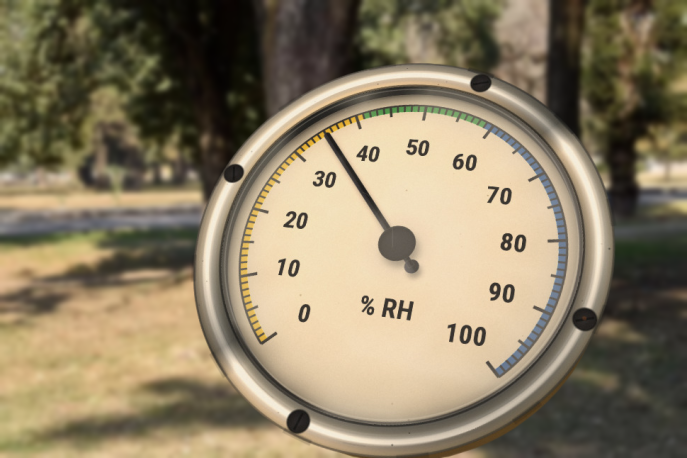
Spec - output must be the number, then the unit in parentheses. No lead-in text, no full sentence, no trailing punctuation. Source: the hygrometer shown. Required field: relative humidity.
35 (%)
